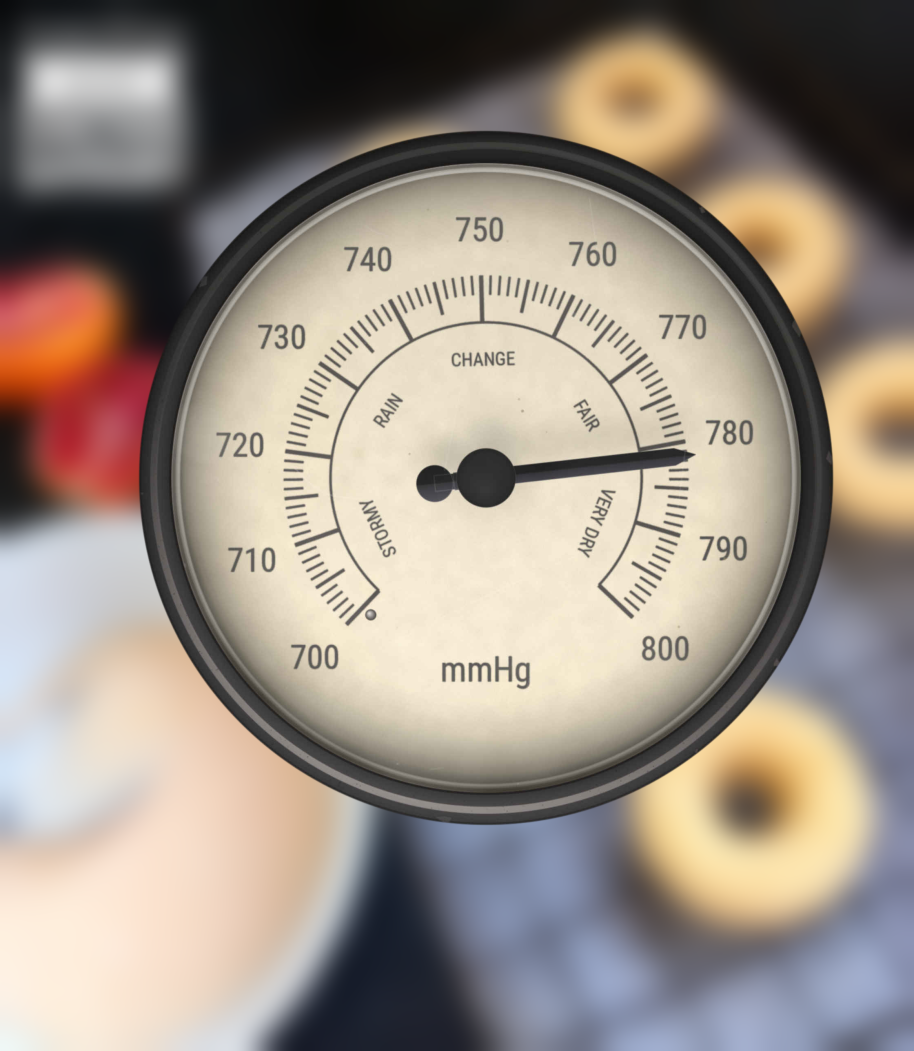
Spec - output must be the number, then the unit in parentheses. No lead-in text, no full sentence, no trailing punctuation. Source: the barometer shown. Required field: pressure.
781.5 (mmHg)
